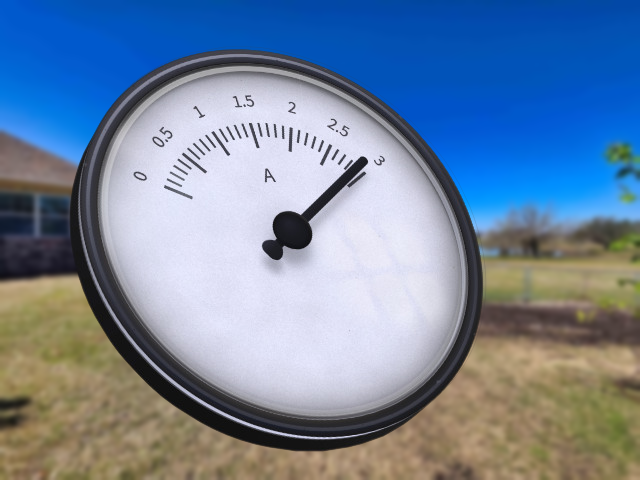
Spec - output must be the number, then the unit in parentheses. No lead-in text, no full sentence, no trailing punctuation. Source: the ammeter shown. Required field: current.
2.9 (A)
